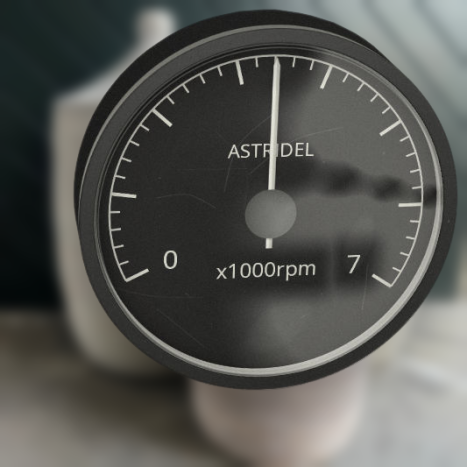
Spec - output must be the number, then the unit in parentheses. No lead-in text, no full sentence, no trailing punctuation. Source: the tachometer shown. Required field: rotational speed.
3400 (rpm)
